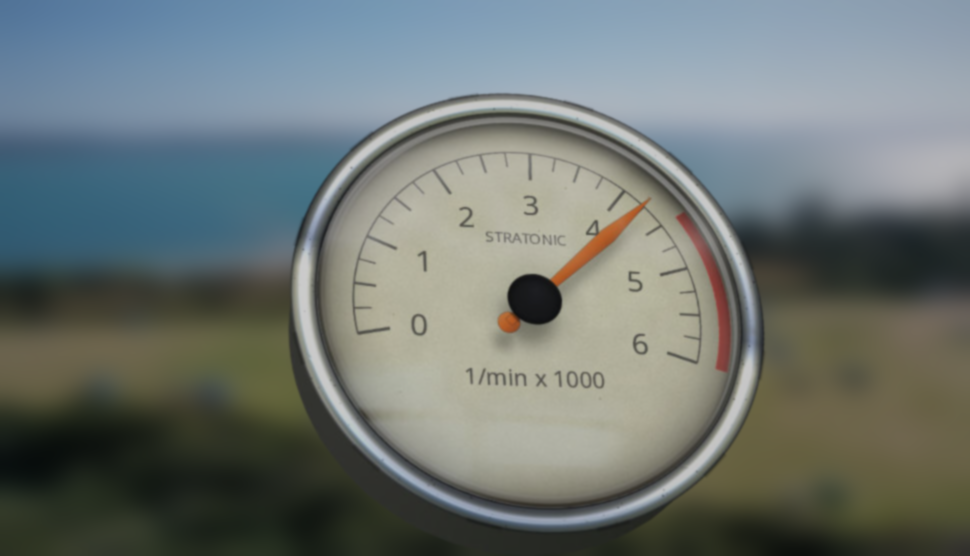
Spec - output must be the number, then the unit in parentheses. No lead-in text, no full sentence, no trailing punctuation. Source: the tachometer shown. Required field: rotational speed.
4250 (rpm)
